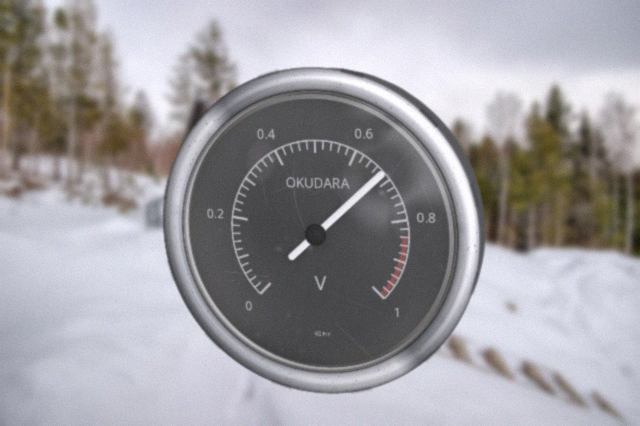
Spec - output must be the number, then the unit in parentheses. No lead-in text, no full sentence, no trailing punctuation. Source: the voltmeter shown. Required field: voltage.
0.68 (V)
